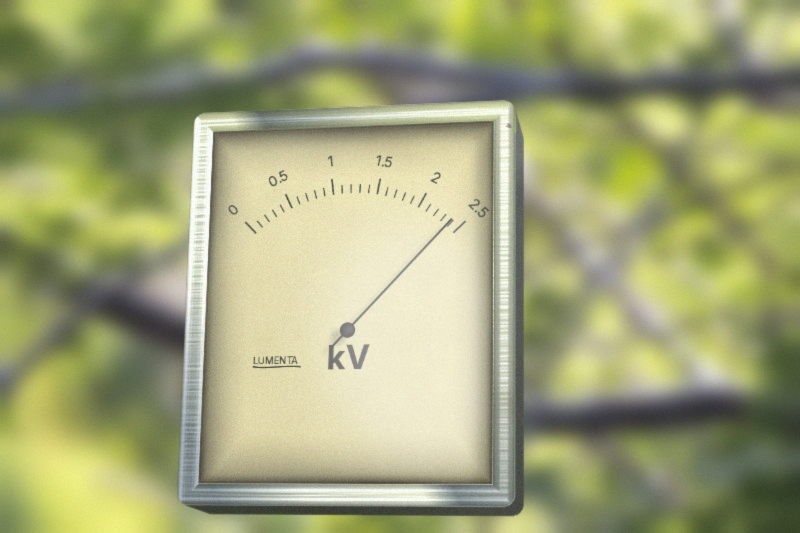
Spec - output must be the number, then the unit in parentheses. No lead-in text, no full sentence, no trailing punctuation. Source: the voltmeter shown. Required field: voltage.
2.4 (kV)
